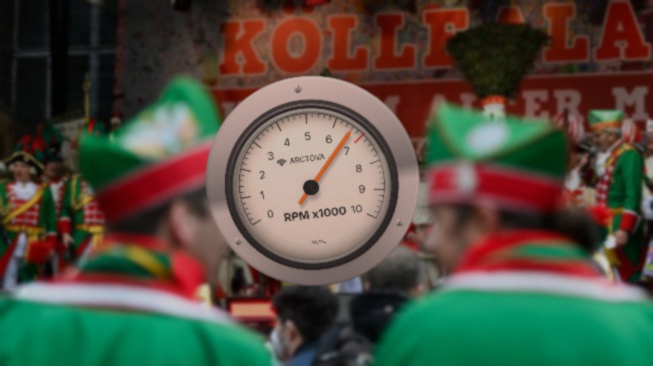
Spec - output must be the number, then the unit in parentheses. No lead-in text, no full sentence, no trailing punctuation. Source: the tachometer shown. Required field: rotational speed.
6600 (rpm)
